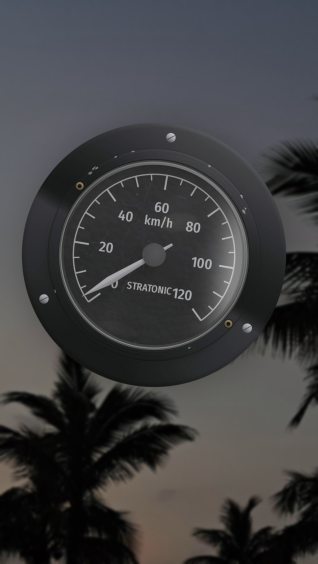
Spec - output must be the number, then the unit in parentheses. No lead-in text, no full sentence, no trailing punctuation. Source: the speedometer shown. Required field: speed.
2.5 (km/h)
